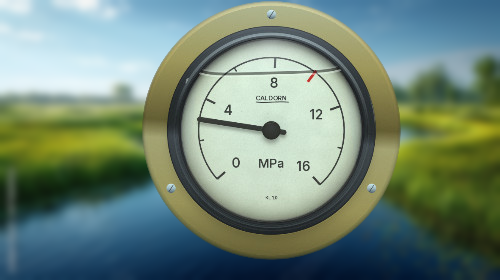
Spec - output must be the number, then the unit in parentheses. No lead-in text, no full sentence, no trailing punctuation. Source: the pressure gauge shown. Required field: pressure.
3 (MPa)
